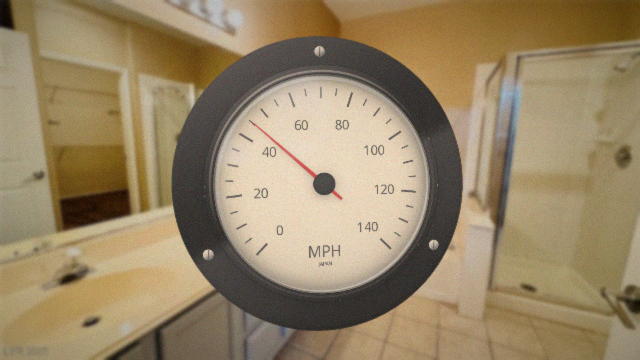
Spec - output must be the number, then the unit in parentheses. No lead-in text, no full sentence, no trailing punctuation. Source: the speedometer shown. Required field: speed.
45 (mph)
